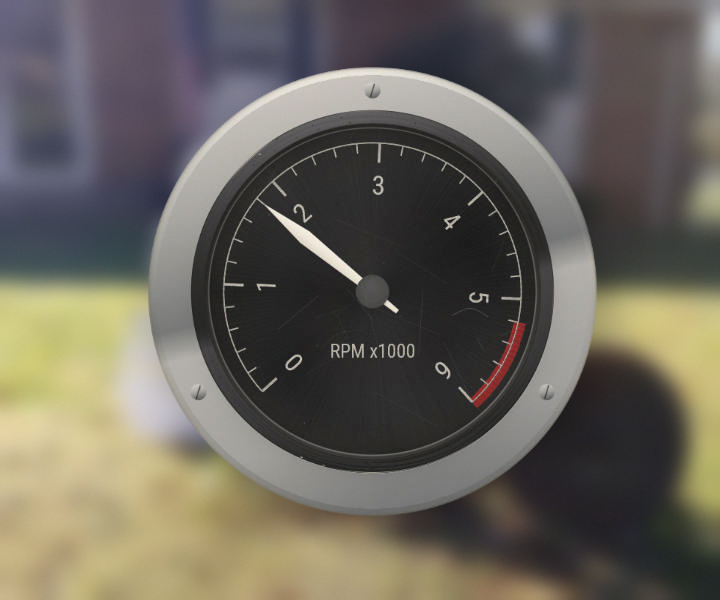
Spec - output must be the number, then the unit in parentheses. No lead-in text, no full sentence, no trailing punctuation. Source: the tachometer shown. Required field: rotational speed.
1800 (rpm)
